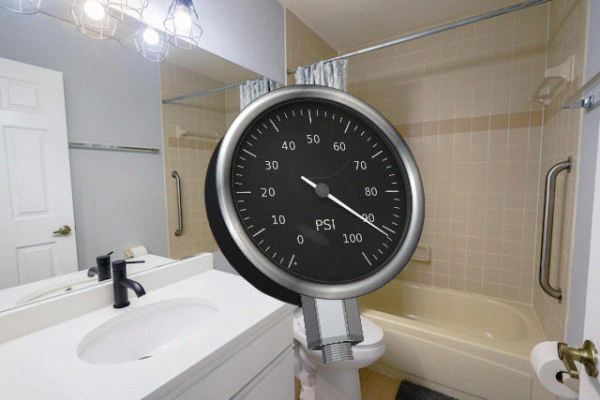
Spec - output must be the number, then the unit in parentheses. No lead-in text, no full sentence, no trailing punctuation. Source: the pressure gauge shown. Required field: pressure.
92 (psi)
